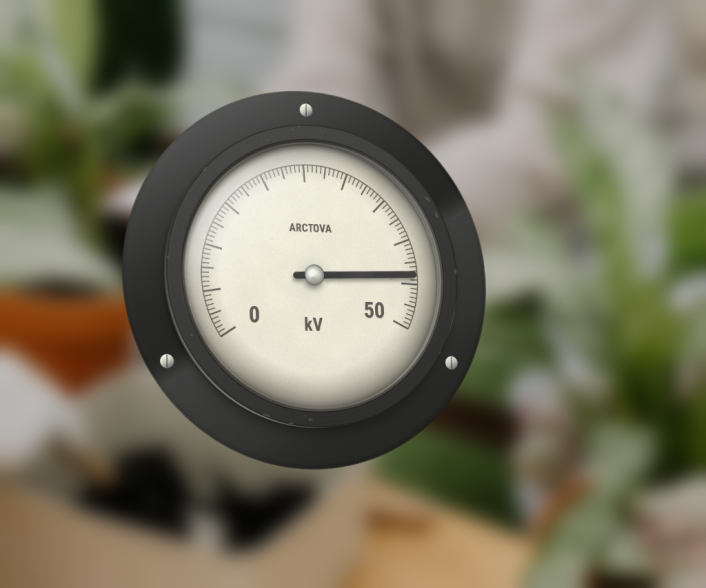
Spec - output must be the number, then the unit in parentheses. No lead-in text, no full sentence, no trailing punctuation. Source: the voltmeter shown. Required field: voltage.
44 (kV)
